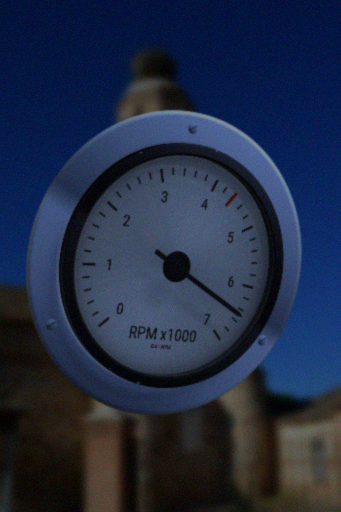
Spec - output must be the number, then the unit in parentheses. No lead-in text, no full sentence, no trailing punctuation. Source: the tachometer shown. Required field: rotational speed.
6500 (rpm)
